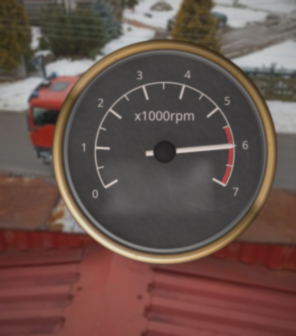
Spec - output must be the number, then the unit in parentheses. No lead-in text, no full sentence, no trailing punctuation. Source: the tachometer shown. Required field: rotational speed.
6000 (rpm)
